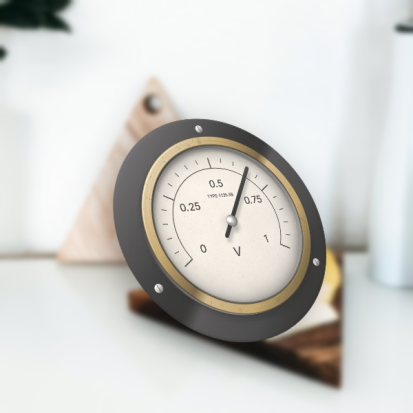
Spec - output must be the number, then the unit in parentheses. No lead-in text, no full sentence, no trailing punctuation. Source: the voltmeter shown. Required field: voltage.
0.65 (V)
